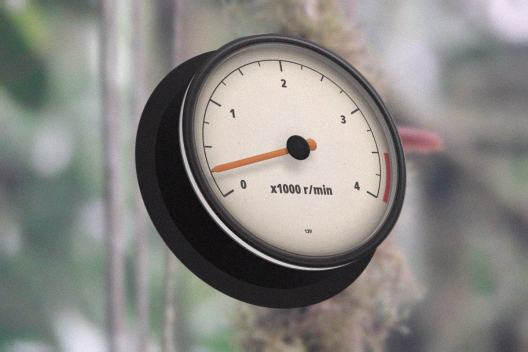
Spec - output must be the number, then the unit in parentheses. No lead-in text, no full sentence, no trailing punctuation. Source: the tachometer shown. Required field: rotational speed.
250 (rpm)
